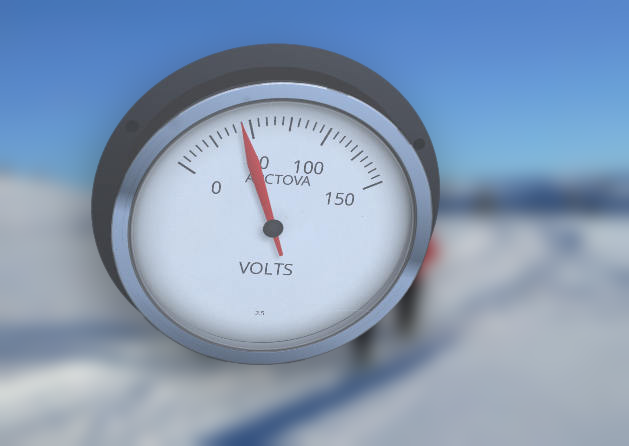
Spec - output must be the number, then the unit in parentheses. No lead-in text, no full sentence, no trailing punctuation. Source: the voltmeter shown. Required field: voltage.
45 (V)
